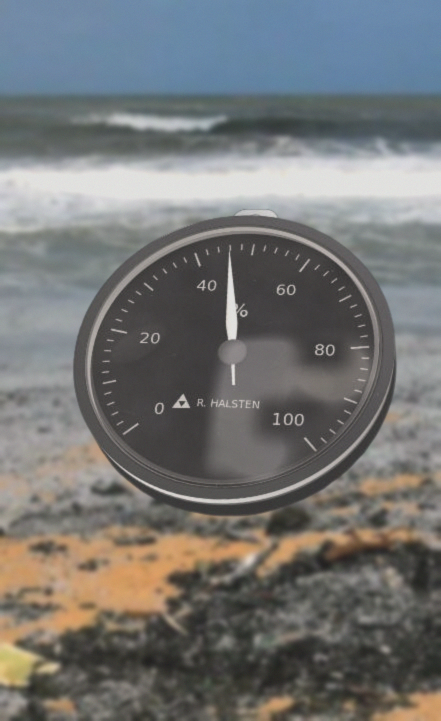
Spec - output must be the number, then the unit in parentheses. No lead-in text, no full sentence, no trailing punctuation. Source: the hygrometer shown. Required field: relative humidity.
46 (%)
